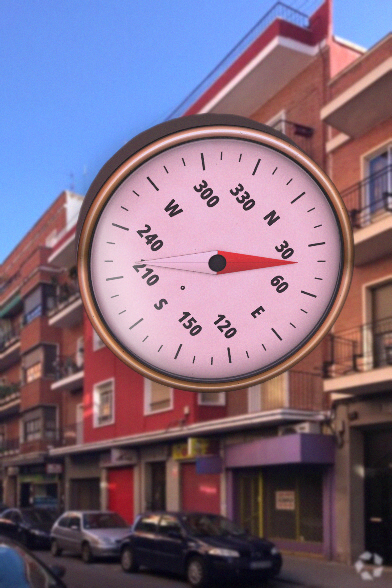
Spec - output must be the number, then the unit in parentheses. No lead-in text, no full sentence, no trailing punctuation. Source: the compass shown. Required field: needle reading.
40 (°)
